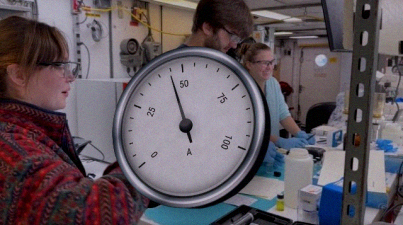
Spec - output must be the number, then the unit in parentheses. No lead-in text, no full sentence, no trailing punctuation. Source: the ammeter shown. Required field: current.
45 (A)
